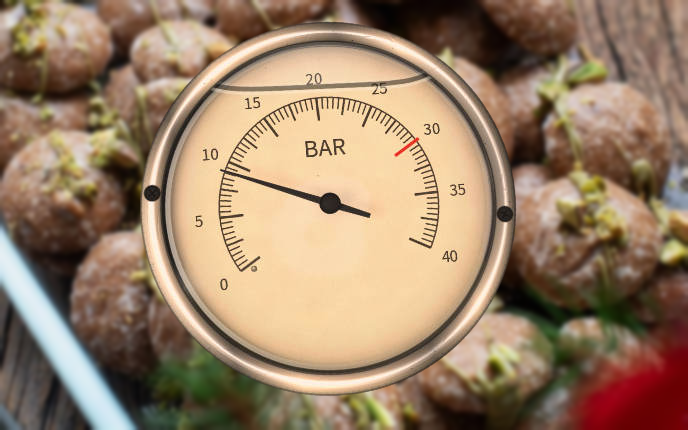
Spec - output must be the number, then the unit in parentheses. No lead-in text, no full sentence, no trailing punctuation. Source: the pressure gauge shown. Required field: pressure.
9 (bar)
